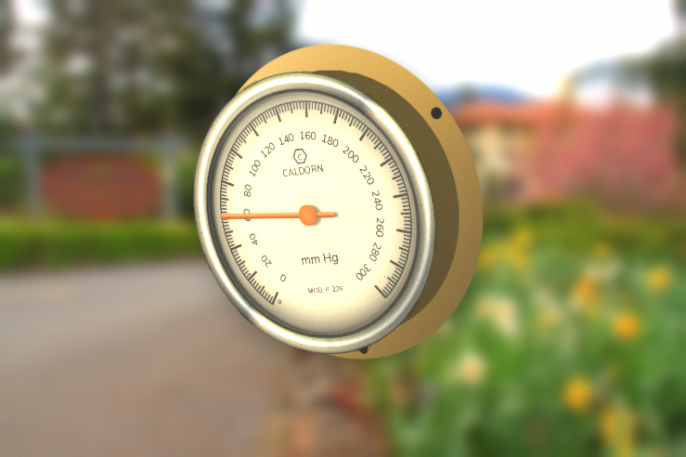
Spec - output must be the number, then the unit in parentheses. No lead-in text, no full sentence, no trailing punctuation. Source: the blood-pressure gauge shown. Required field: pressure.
60 (mmHg)
